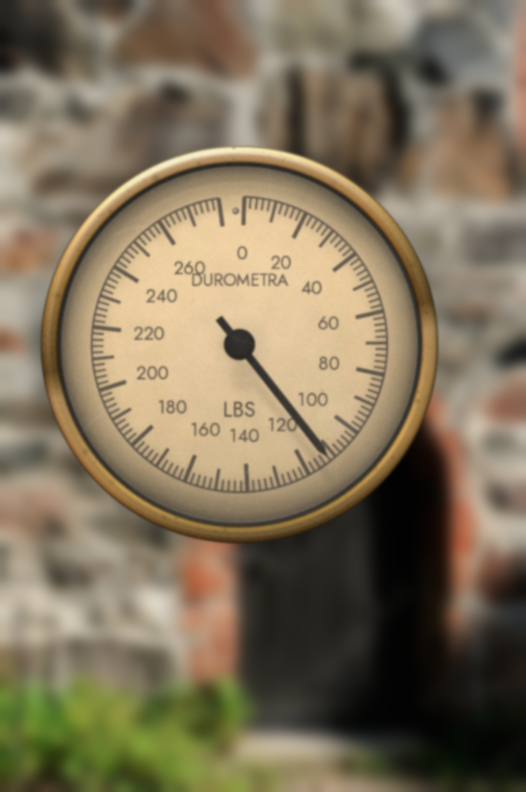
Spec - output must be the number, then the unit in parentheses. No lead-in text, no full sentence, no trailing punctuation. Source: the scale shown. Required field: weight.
112 (lb)
